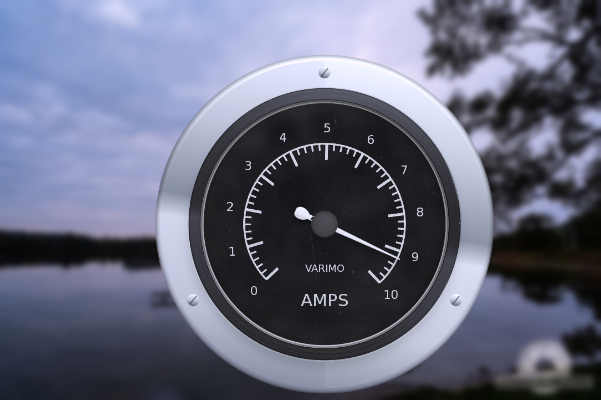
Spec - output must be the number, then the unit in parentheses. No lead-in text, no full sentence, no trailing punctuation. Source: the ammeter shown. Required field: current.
9.2 (A)
